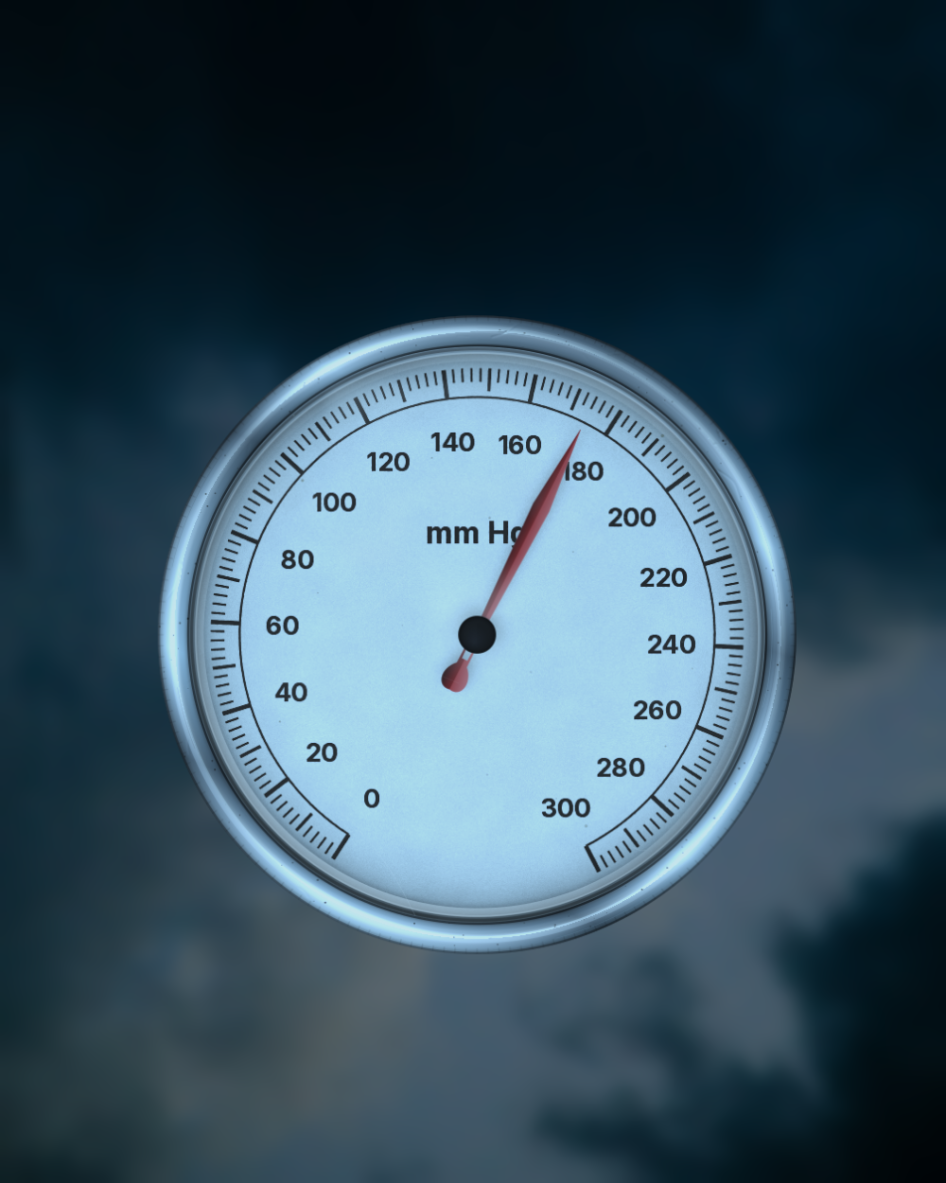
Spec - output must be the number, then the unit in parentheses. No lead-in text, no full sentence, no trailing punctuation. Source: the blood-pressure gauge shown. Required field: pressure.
174 (mmHg)
